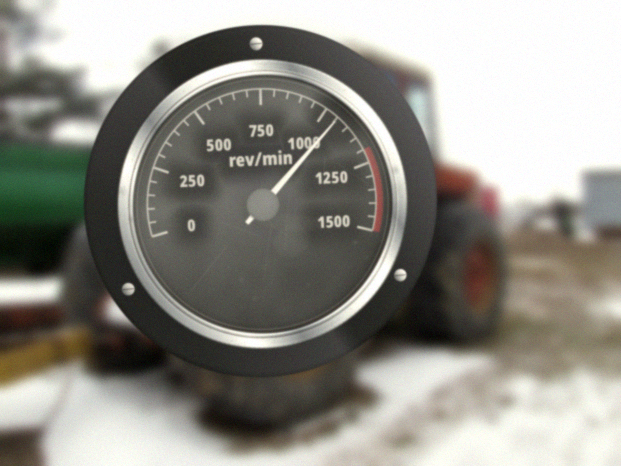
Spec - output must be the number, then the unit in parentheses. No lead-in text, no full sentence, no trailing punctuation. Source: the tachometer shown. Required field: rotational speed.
1050 (rpm)
